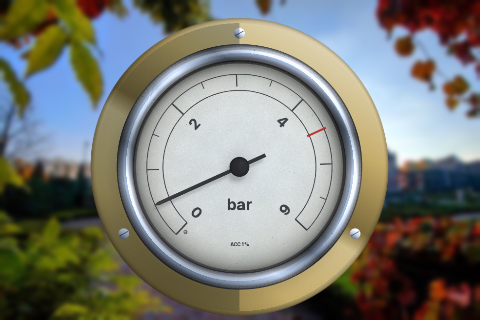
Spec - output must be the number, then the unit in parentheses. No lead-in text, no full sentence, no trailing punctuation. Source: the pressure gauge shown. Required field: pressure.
0.5 (bar)
